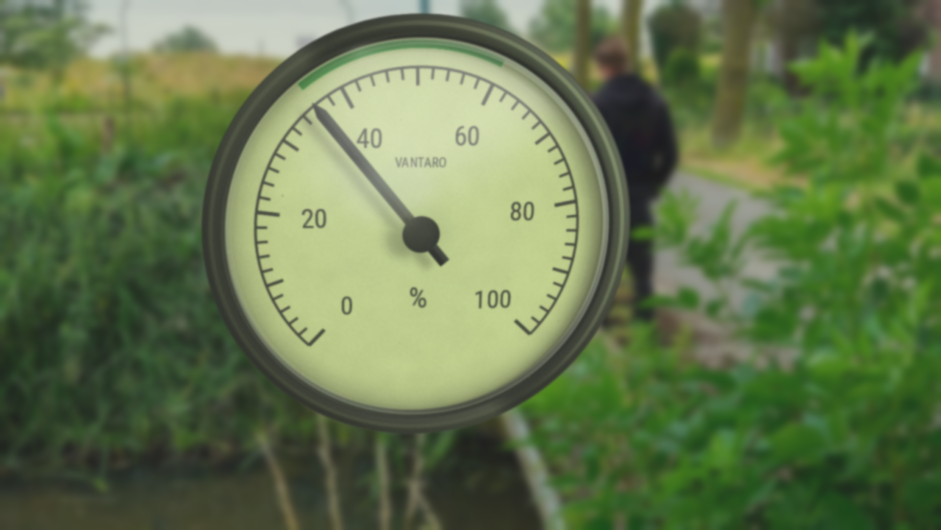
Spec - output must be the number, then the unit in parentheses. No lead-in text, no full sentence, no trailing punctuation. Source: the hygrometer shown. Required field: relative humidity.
36 (%)
